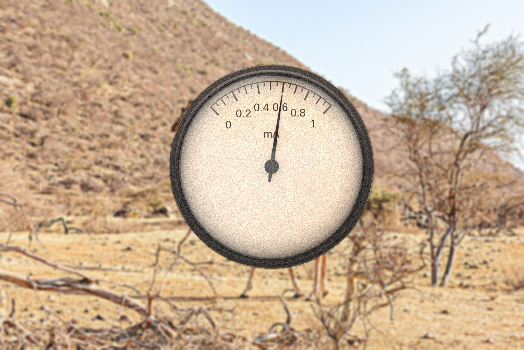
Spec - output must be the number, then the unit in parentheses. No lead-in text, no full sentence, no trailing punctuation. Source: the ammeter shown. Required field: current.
0.6 (mA)
